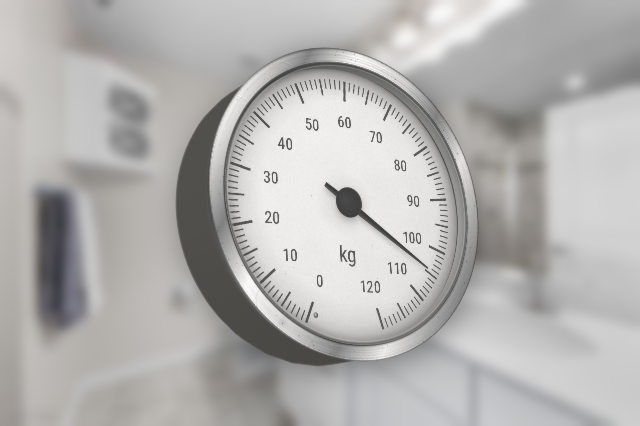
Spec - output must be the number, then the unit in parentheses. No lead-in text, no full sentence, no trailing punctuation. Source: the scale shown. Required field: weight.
105 (kg)
